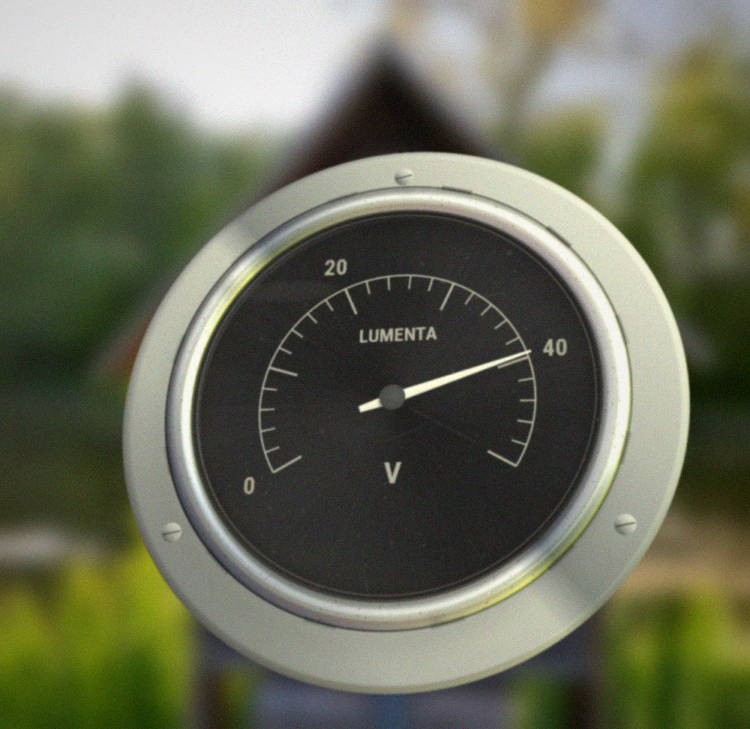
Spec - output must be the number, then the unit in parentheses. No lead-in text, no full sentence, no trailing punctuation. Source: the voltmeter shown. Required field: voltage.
40 (V)
